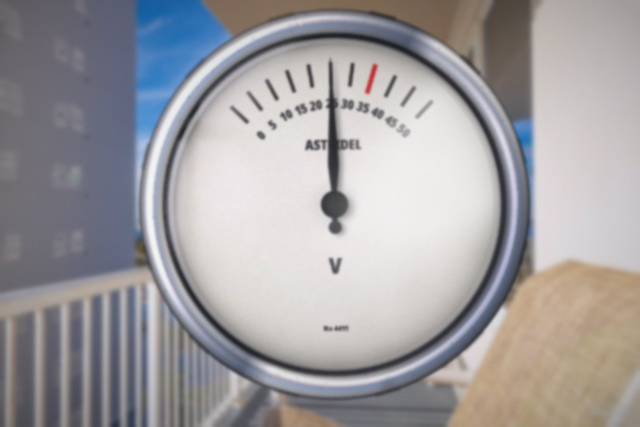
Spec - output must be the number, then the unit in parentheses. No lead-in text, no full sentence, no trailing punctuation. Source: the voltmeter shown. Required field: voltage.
25 (V)
